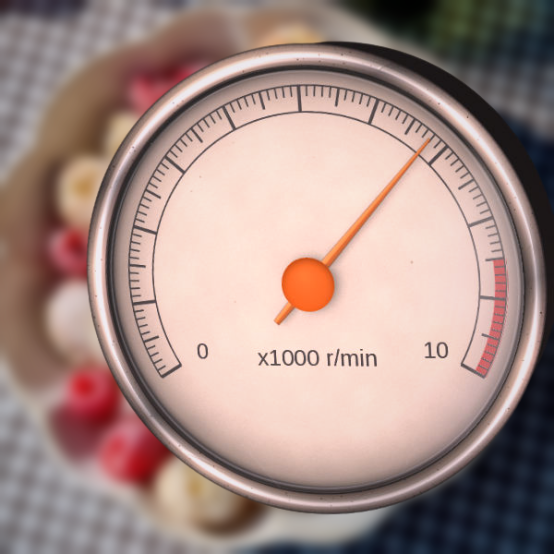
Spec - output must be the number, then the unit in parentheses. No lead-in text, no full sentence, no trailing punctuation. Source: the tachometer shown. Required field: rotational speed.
6800 (rpm)
